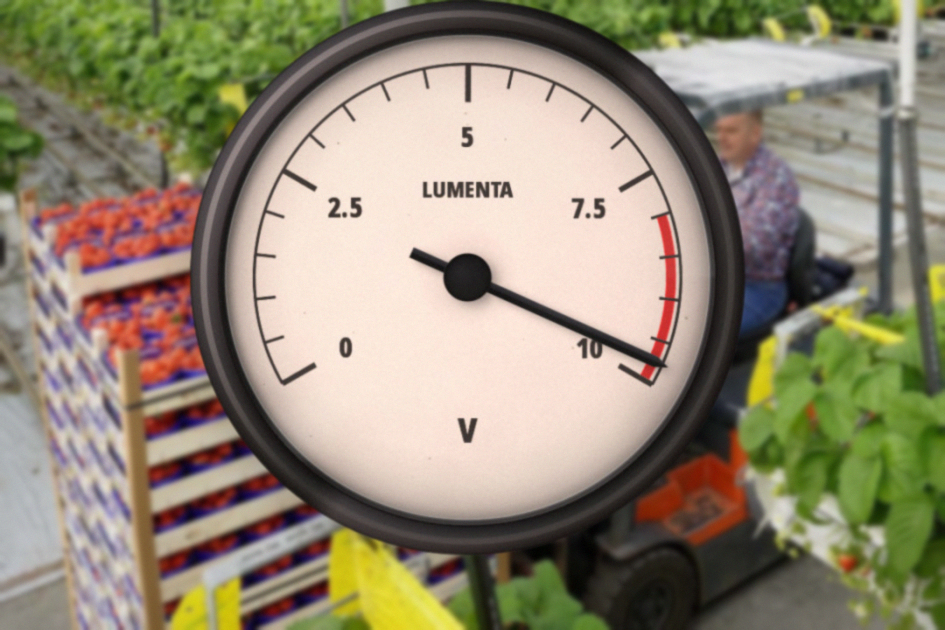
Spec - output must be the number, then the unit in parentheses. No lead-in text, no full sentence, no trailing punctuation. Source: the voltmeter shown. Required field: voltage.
9.75 (V)
